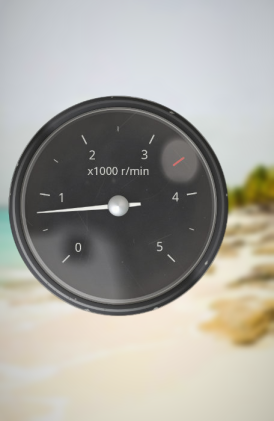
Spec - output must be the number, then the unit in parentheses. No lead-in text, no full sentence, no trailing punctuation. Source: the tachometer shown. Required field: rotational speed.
750 (rpm)
